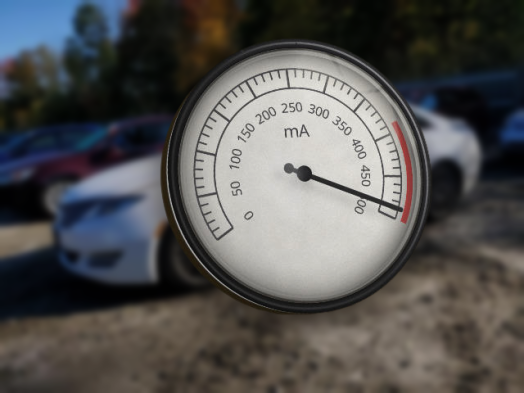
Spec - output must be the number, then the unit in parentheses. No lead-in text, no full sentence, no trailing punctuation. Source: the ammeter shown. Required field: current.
490 (mA)
